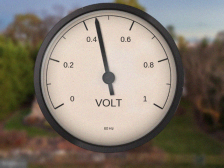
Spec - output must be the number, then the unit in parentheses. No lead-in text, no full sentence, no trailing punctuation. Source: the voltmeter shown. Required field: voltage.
0.45 (V)
